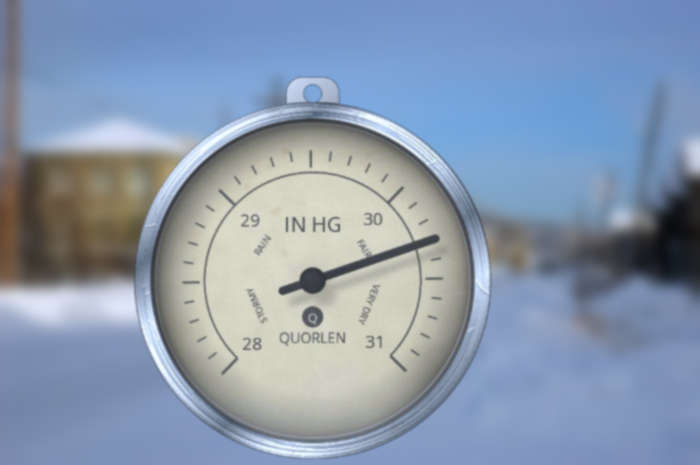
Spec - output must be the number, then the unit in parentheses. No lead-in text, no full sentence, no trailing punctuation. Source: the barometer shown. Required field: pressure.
30.3 (inHg)
